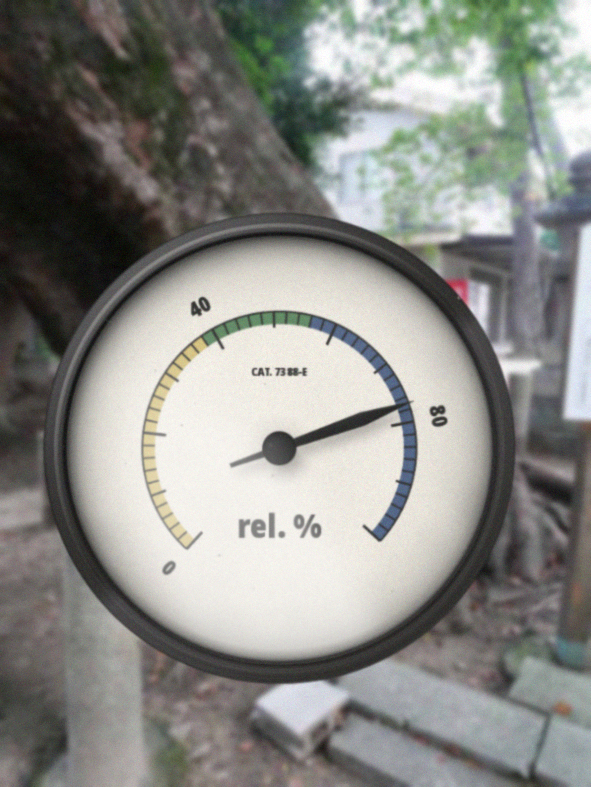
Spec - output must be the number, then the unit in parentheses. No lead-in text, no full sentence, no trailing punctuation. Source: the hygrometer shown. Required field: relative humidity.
77 (%)
